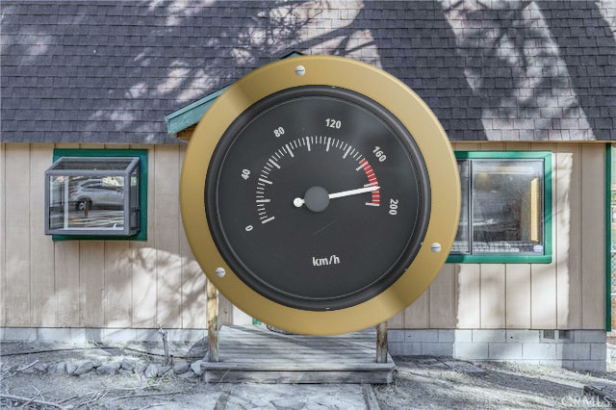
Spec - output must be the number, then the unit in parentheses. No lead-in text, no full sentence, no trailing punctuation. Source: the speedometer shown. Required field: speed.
184 (km/h)
